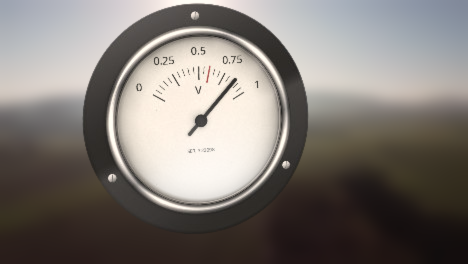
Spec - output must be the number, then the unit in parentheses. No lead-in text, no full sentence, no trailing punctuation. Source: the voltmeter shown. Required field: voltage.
0.85 (V)
